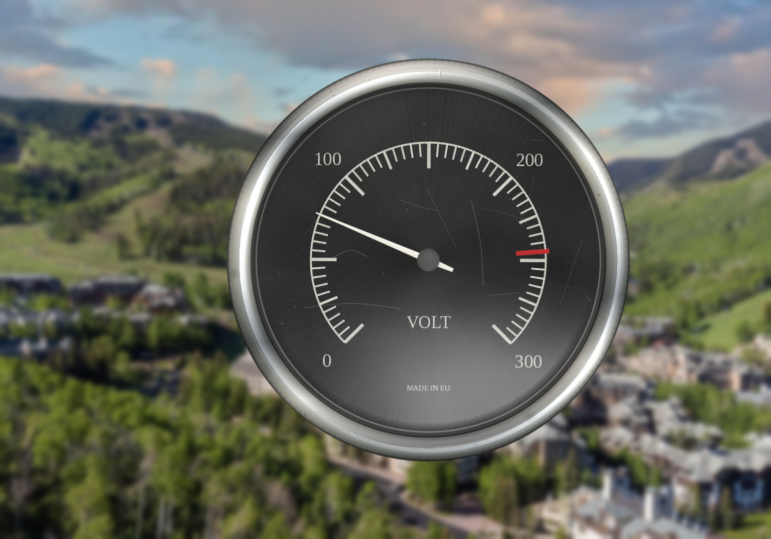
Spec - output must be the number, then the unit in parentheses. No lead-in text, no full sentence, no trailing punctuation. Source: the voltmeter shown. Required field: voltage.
75 (V)
